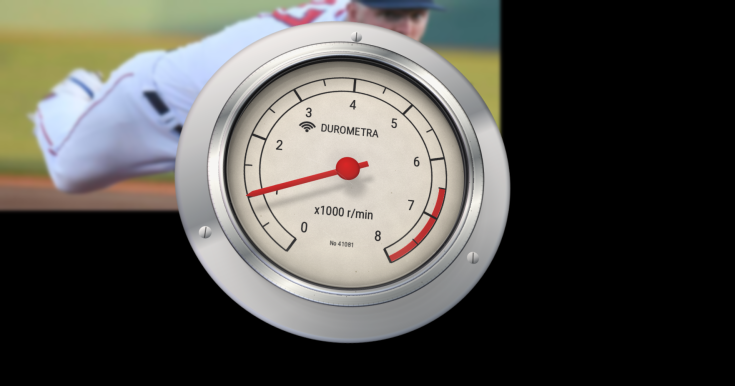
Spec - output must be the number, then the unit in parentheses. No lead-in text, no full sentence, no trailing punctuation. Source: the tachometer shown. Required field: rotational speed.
1000 (rpm)
